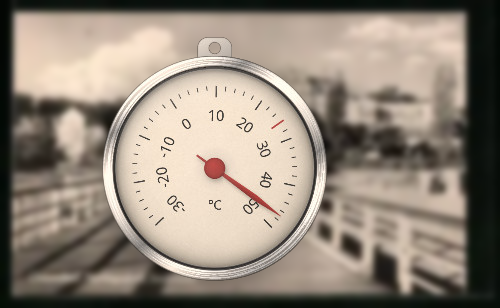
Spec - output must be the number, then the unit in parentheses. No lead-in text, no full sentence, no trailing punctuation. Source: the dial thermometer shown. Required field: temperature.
47 (°C)
